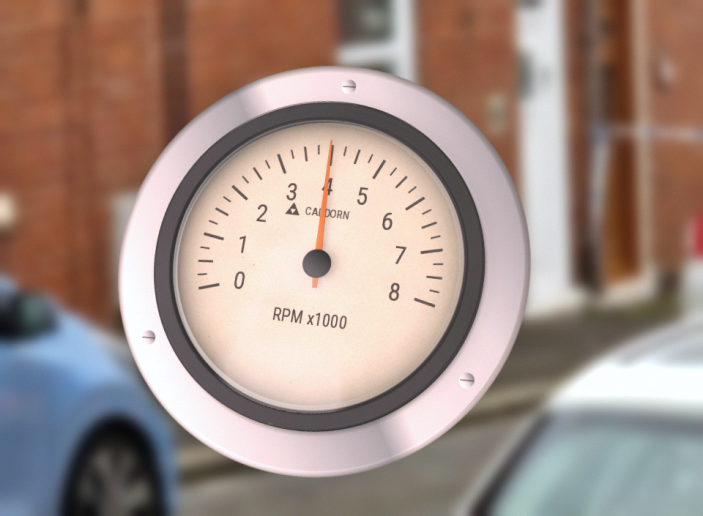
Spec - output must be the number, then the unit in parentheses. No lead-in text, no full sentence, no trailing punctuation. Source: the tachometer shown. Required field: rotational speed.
4000 (rpm)
